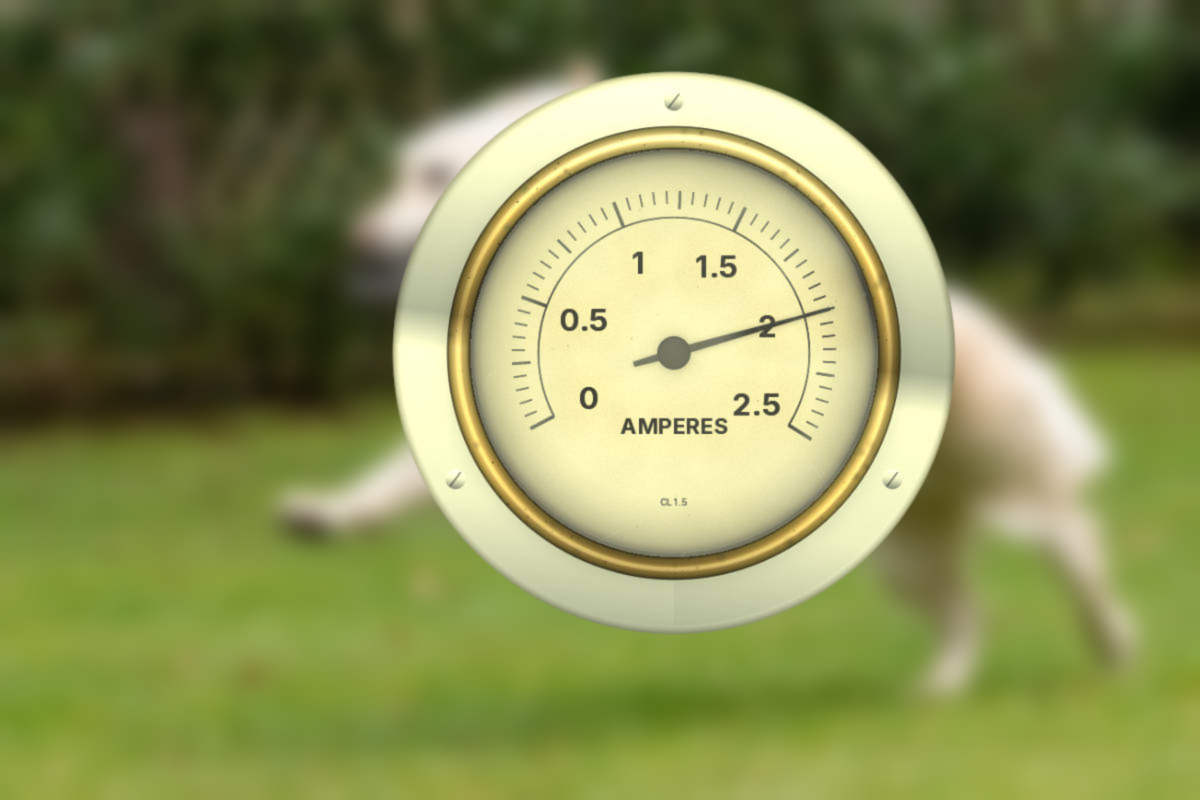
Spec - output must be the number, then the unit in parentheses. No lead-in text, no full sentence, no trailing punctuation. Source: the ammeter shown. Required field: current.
2 (A)
